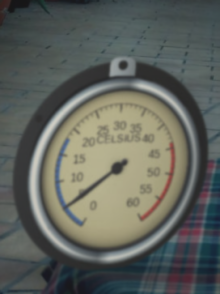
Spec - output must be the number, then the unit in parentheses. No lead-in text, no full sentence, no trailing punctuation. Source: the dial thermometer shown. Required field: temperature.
5 (°C)
